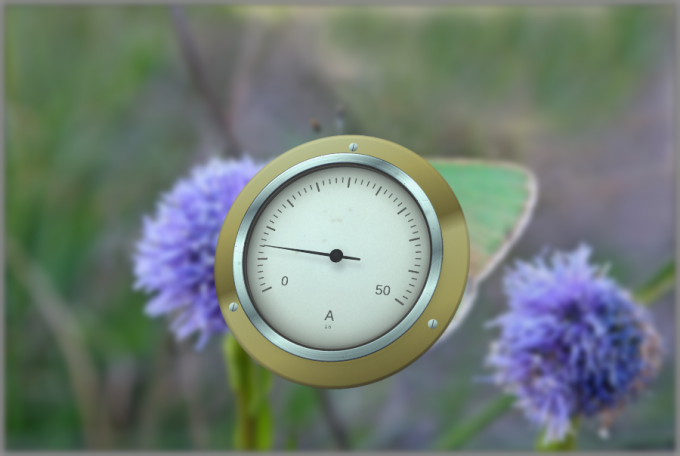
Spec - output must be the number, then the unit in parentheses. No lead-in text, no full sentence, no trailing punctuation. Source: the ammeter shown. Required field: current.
7 (A)
